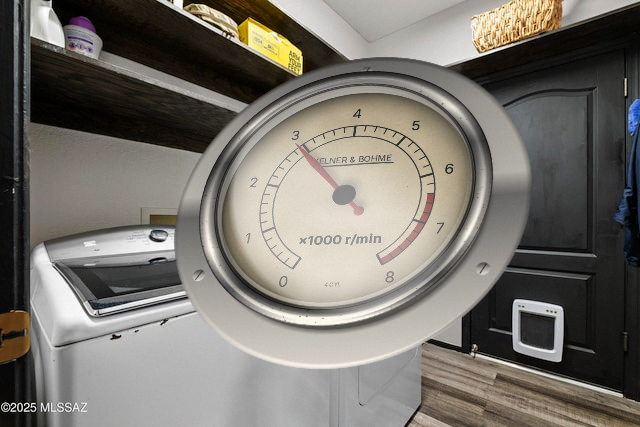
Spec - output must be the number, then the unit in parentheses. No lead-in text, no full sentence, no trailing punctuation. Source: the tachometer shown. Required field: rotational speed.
2900 (rpm)
